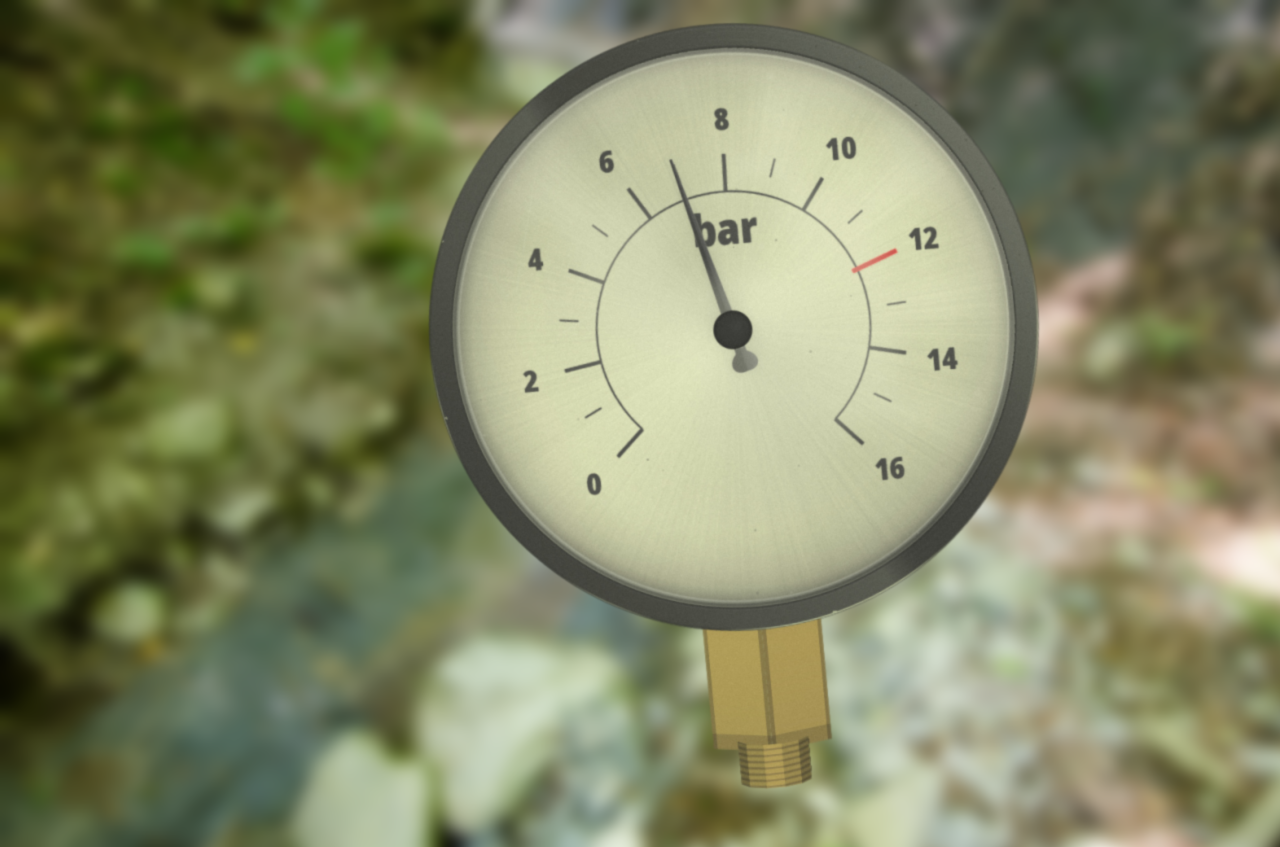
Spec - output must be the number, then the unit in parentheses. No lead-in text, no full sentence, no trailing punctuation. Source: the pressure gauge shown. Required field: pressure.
7 (bar)
